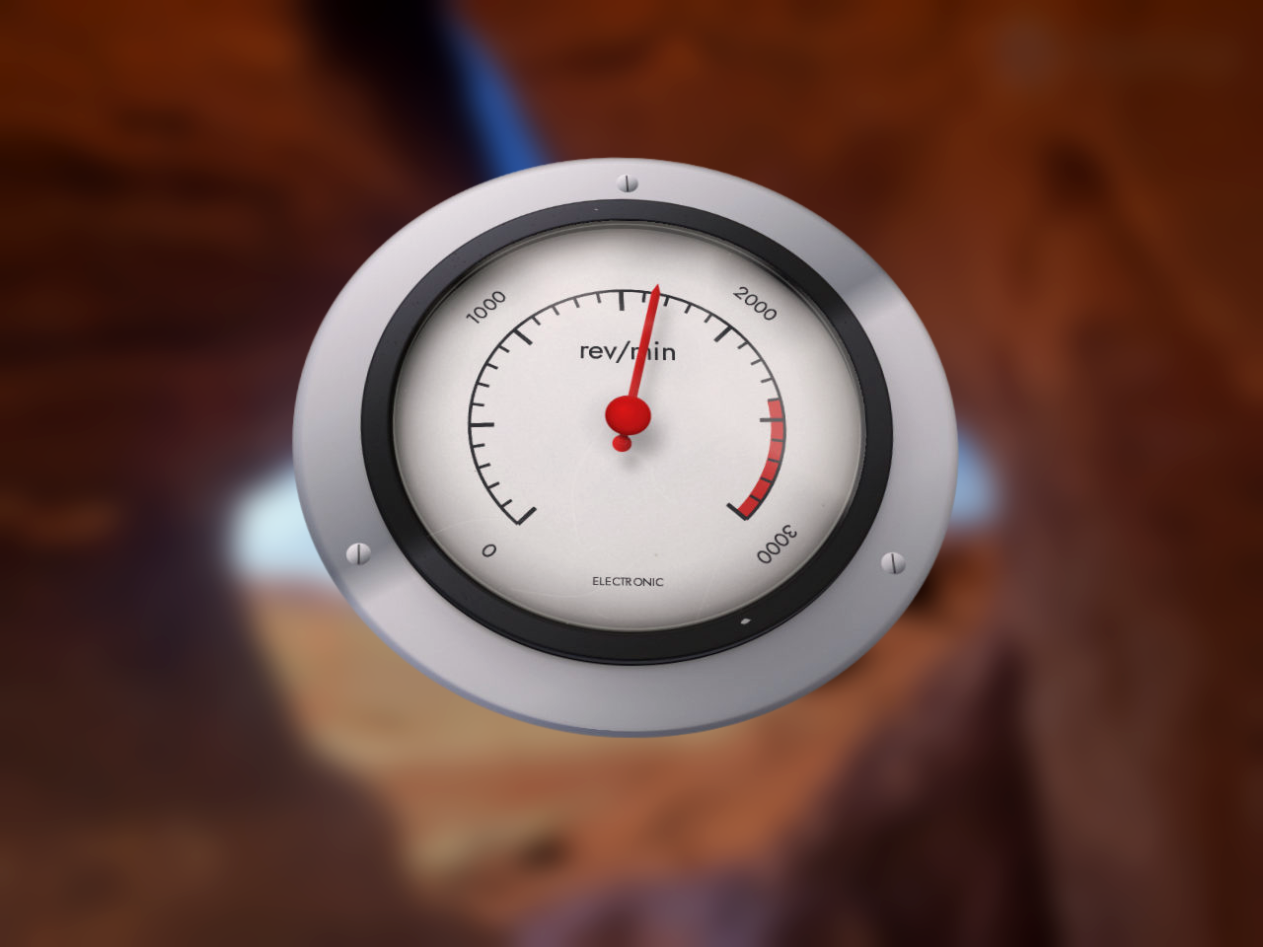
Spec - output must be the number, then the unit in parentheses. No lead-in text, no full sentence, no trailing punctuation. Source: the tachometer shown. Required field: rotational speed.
1650 (rpm)
